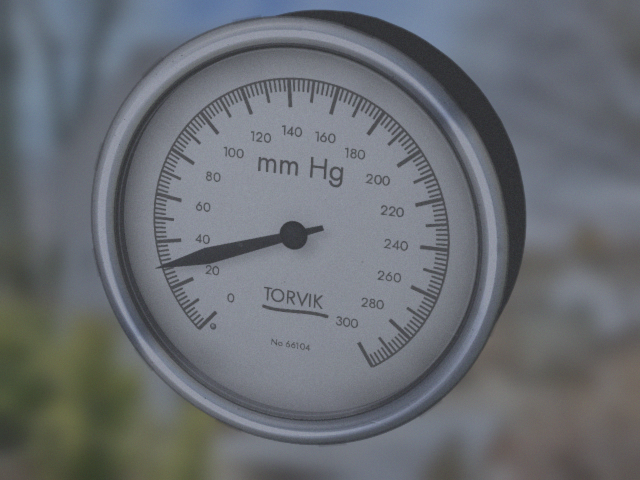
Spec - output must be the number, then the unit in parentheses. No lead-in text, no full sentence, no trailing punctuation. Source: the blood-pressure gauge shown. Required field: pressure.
30 (mmHg)
